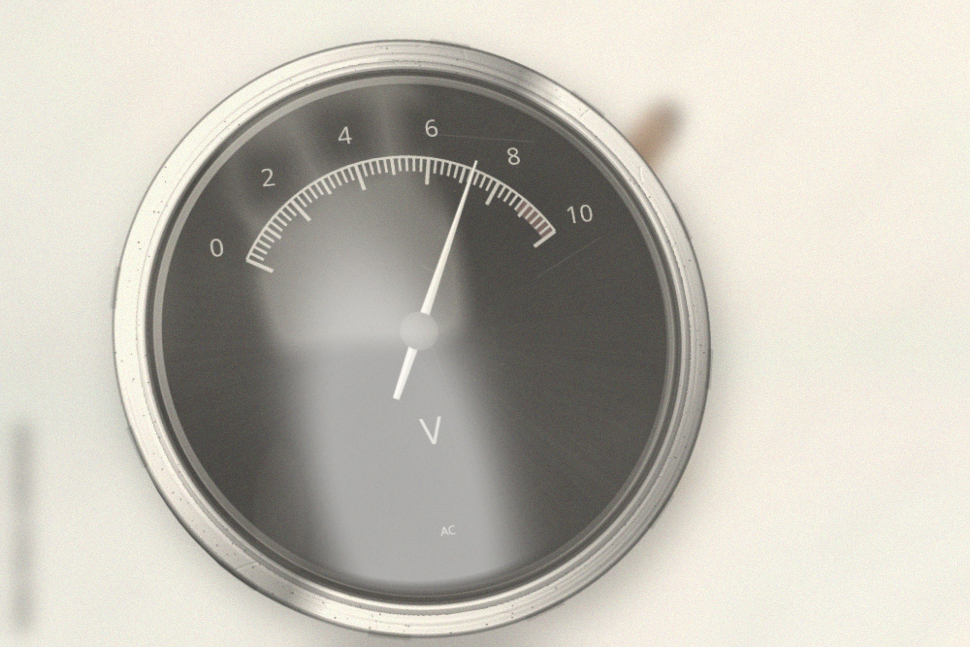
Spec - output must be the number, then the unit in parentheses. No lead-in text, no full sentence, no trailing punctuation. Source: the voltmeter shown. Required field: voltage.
7.2 (V)
